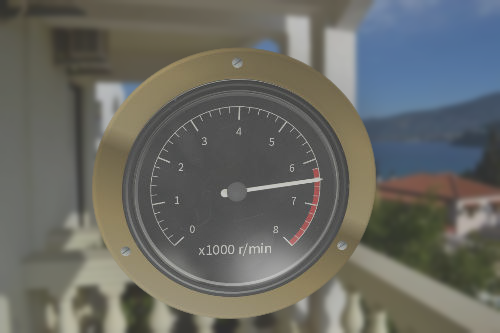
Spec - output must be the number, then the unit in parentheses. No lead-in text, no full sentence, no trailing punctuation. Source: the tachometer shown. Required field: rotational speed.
6400 (rpm)
